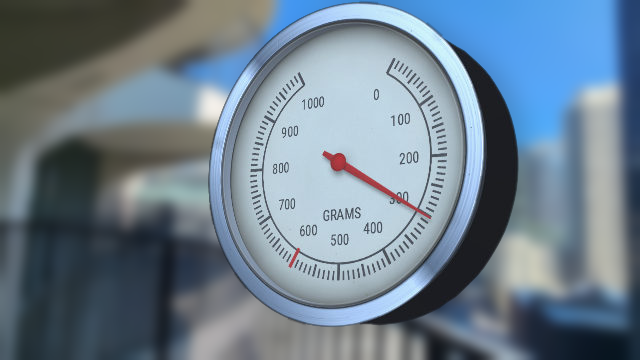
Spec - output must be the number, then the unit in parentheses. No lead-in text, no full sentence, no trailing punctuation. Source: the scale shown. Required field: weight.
300 (g)
